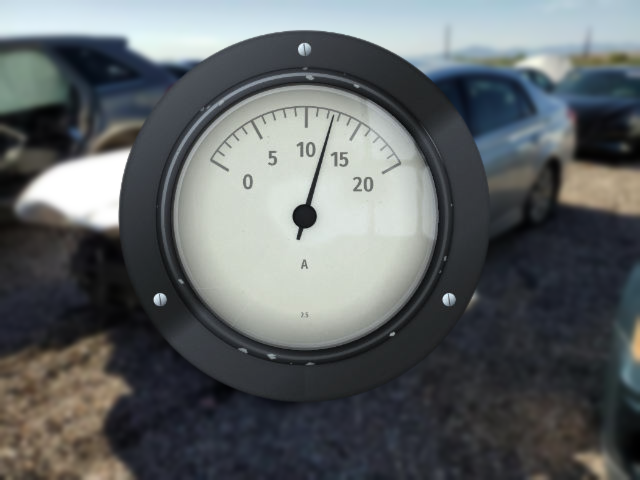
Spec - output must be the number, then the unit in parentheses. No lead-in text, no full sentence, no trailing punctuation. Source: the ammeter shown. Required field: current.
12.5 (A)
